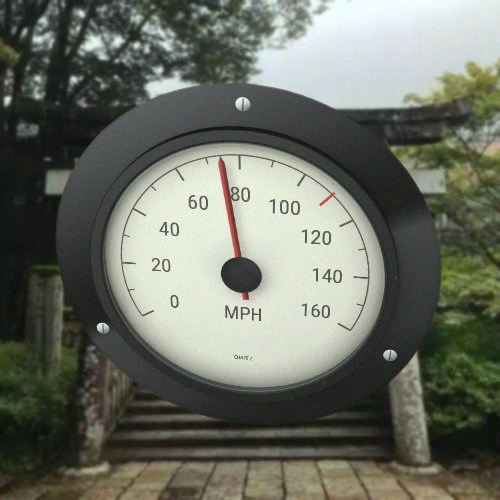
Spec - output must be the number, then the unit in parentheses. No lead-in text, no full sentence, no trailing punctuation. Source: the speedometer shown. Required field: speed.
75 (mph)
